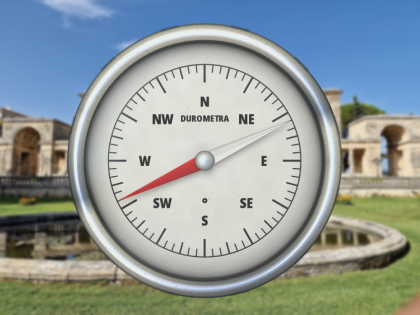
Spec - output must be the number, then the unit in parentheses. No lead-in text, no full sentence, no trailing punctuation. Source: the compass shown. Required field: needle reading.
245 (°)
